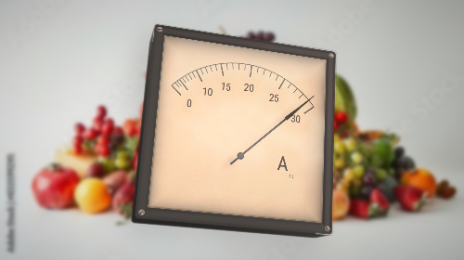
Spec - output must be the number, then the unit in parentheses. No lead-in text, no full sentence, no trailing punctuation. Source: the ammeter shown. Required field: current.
29 (A)
